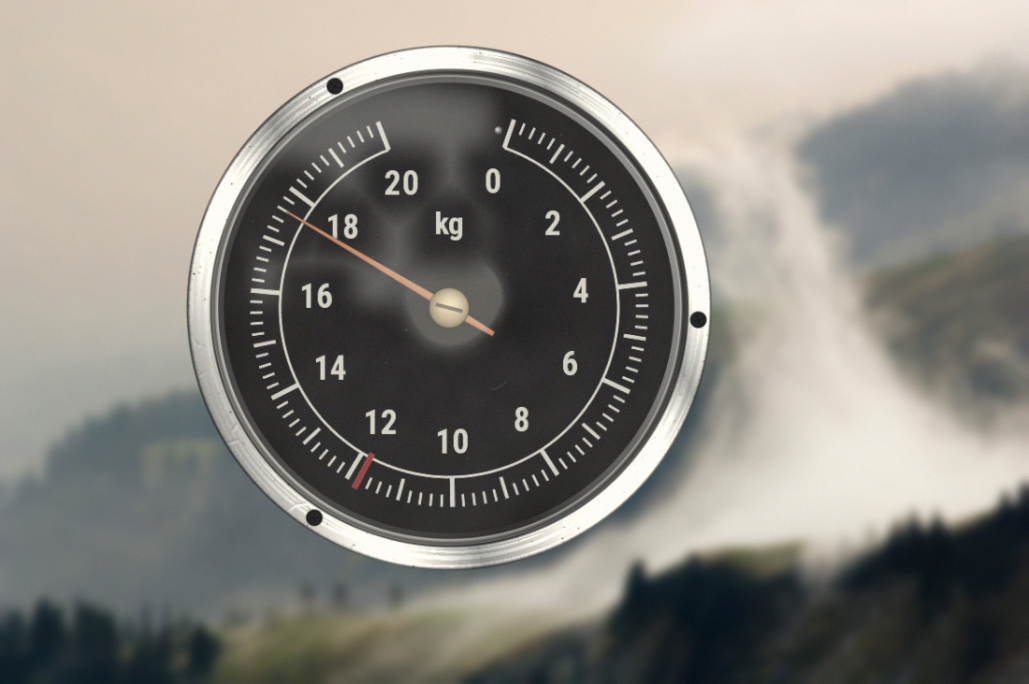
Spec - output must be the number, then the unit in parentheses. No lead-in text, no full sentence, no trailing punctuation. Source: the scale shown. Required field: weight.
17.6 (kg)
